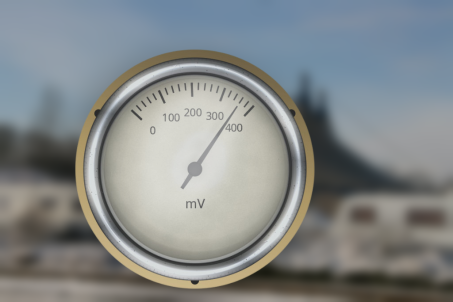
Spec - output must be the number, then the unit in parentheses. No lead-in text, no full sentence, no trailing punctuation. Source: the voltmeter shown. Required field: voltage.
360 (mV)
